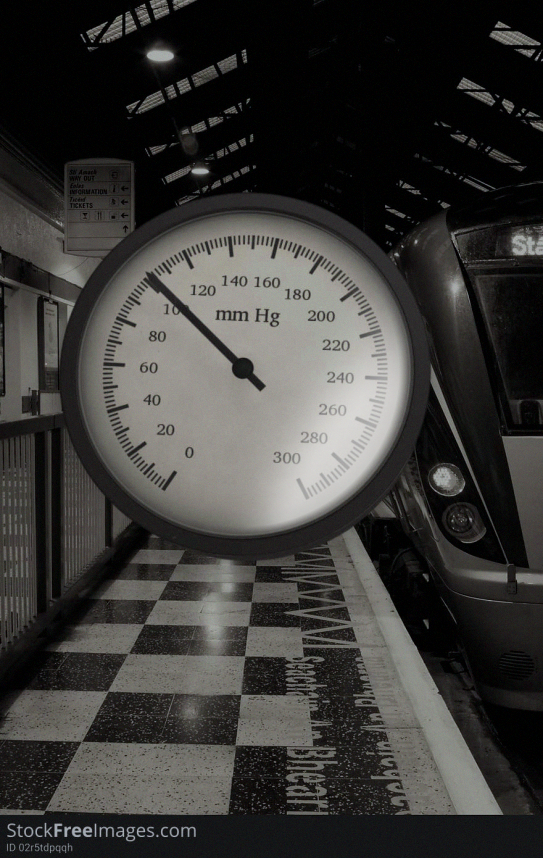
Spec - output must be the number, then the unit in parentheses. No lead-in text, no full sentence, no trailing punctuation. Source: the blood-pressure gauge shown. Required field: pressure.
102 (mmHg)
